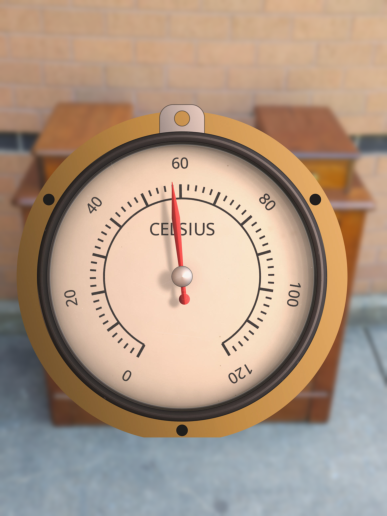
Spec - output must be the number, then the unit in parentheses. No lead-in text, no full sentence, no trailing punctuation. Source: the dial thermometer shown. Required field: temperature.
58 (°C)
